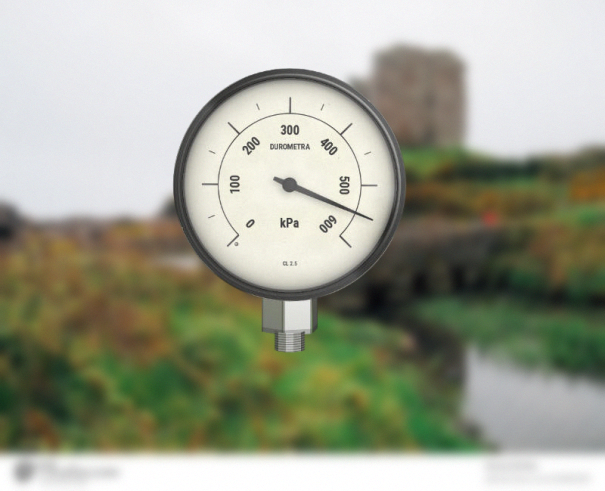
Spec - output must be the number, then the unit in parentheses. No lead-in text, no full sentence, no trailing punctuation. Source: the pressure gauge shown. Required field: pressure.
550 (kPa)
